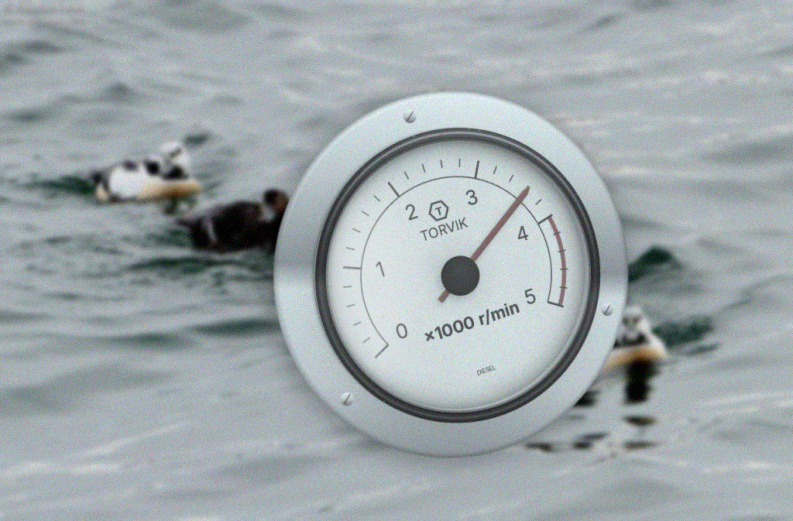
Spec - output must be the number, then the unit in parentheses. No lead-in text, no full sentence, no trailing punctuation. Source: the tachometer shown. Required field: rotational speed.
3600 (rpm)
